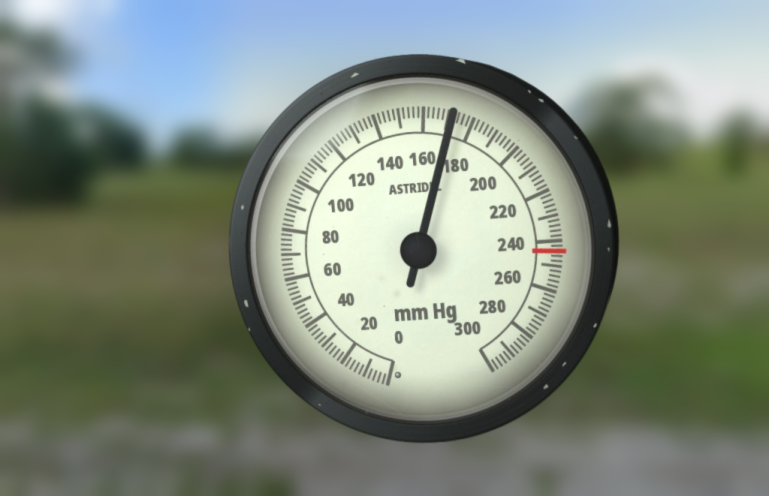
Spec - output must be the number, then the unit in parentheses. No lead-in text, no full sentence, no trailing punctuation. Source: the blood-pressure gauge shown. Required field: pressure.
172 (mmHg)
